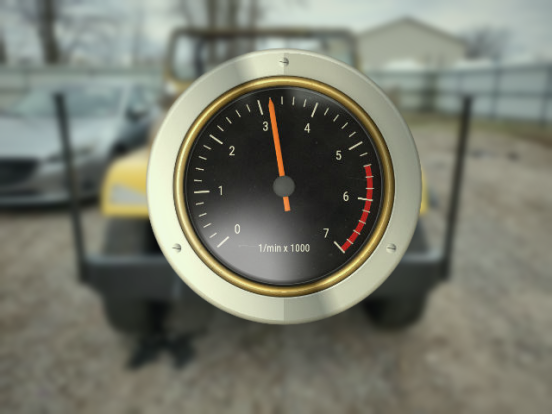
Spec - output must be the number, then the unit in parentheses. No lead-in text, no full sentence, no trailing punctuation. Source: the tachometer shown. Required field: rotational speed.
3200 (rpm)
